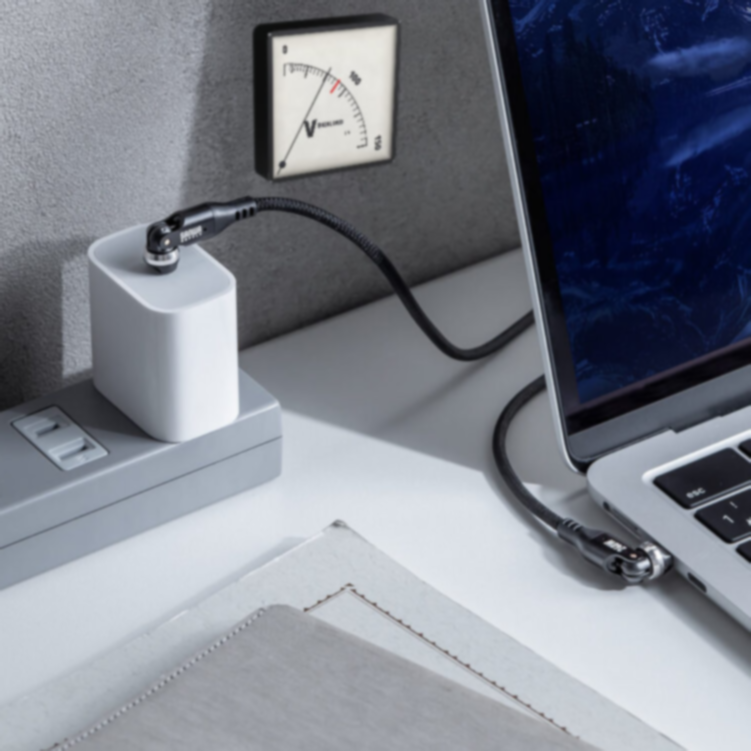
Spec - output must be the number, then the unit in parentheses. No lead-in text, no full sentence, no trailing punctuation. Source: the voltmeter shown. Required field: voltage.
75 (V)
